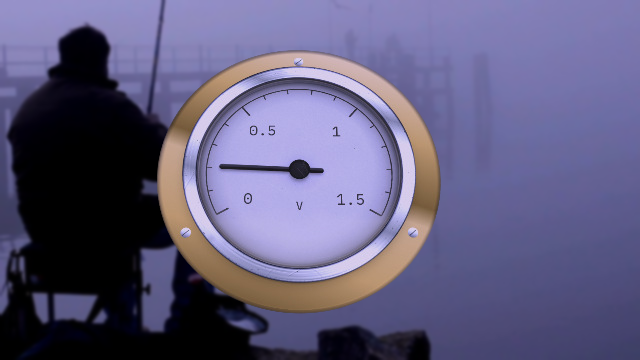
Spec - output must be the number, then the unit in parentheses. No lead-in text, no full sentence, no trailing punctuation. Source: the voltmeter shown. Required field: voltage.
0.2 (V)
